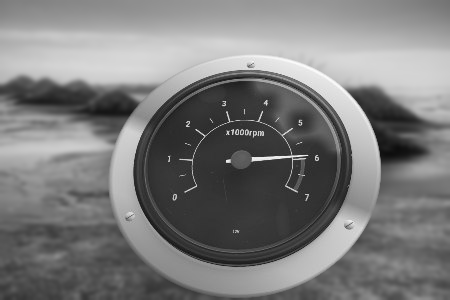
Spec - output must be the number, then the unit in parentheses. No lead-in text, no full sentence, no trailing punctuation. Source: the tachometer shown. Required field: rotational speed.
6000 (rpm)
